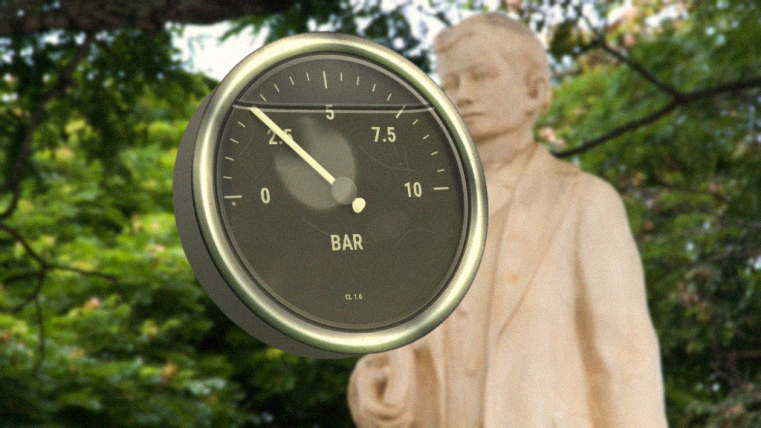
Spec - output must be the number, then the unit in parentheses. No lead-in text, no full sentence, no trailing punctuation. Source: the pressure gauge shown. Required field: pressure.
2.5 (bar)
